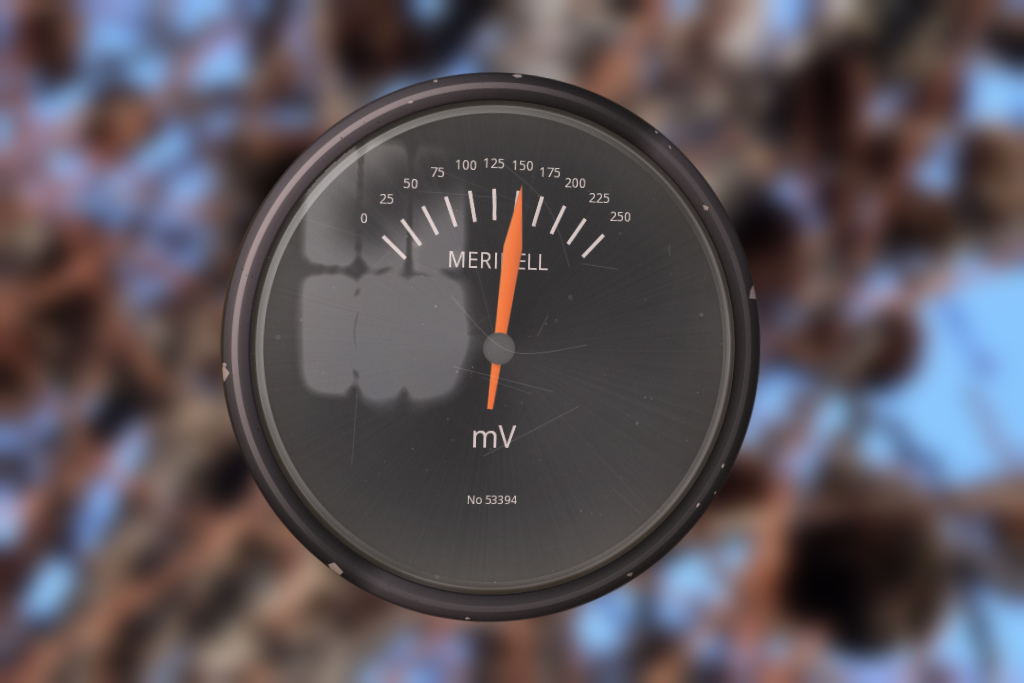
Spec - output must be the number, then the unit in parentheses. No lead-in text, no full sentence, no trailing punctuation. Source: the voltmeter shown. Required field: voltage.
150 (mV)
